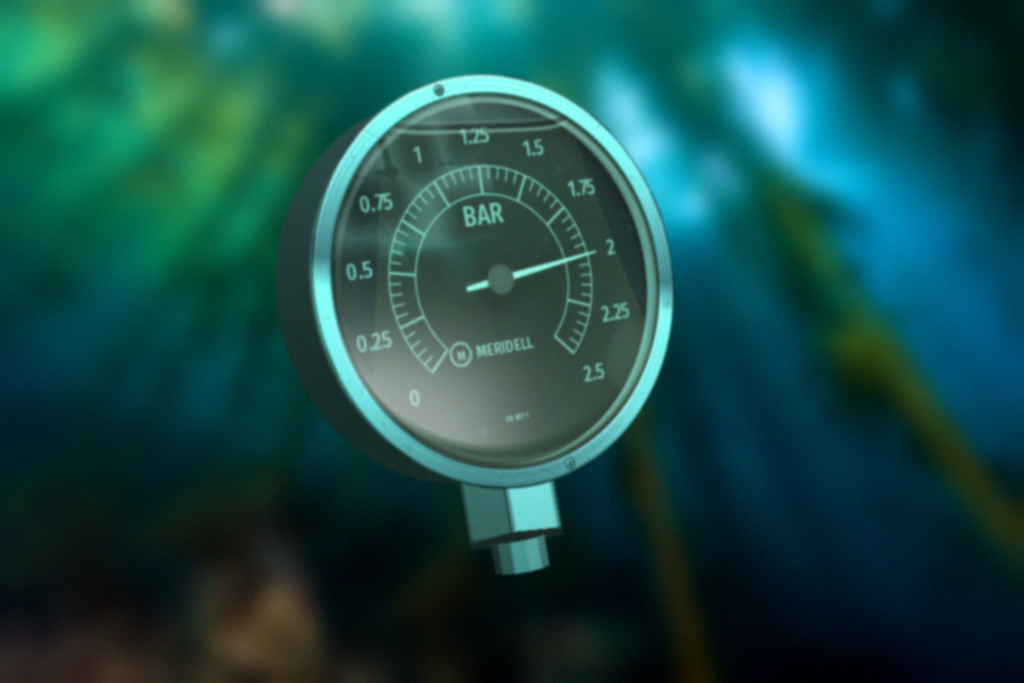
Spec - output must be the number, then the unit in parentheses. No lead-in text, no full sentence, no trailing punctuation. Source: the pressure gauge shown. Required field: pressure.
2 (bar)
